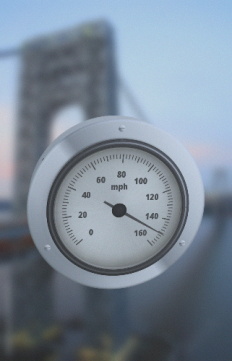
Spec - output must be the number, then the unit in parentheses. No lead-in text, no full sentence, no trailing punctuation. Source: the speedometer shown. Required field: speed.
150 (mph)
